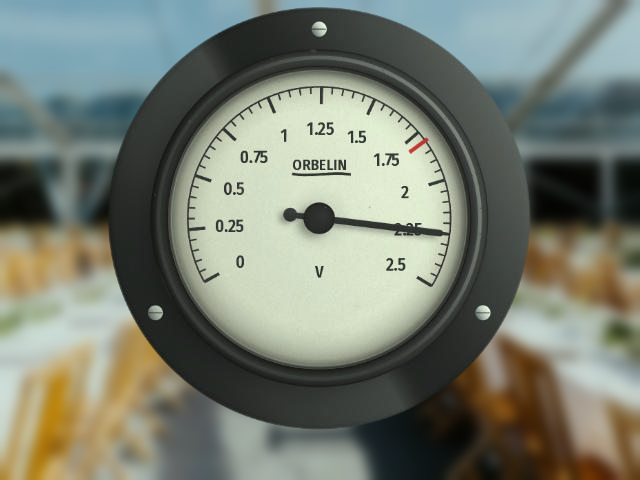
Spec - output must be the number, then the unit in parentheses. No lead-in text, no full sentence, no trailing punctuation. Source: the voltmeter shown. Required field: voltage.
2.25 (V)
